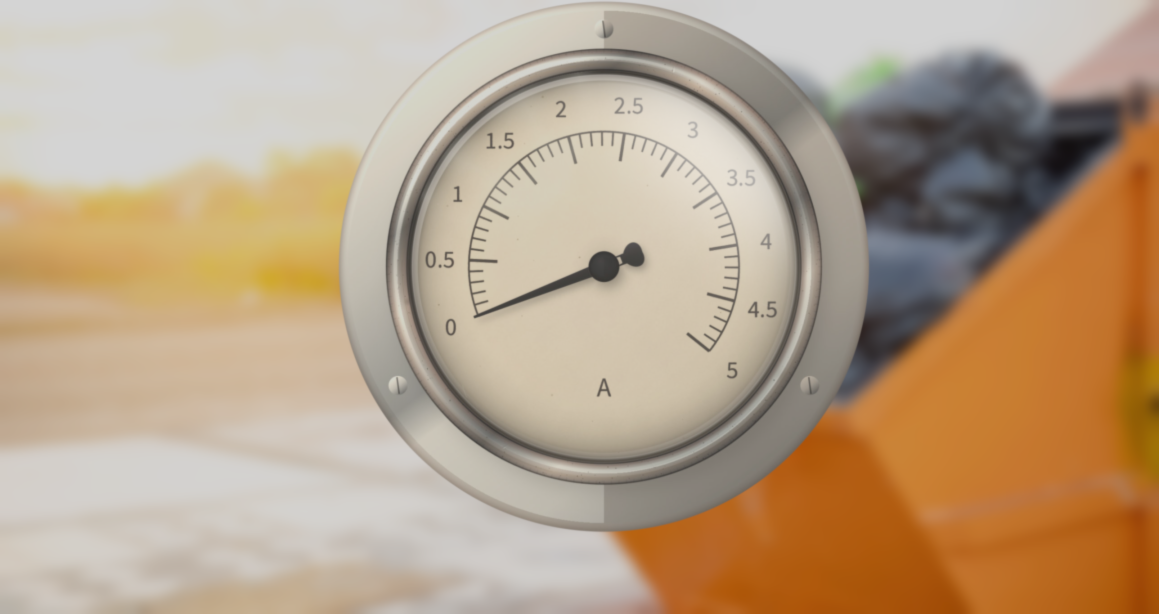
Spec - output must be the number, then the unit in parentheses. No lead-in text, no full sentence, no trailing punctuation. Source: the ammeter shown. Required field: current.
0 (A)
